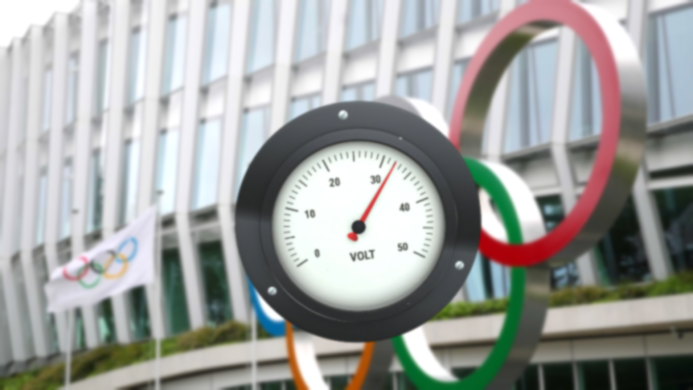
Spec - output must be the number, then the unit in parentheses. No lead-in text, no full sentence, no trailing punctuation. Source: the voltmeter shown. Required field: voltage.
32 (V)
